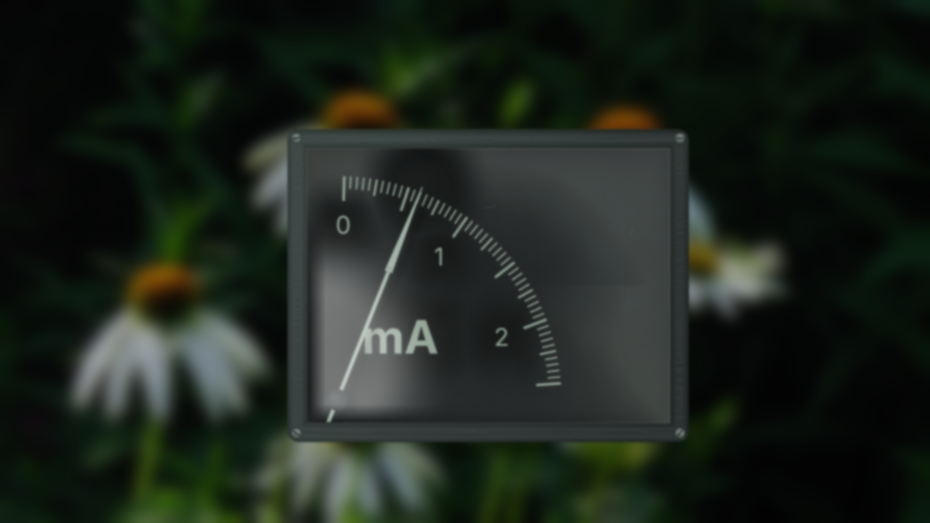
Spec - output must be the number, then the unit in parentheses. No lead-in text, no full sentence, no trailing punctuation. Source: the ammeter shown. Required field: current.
0.6 (mA)
